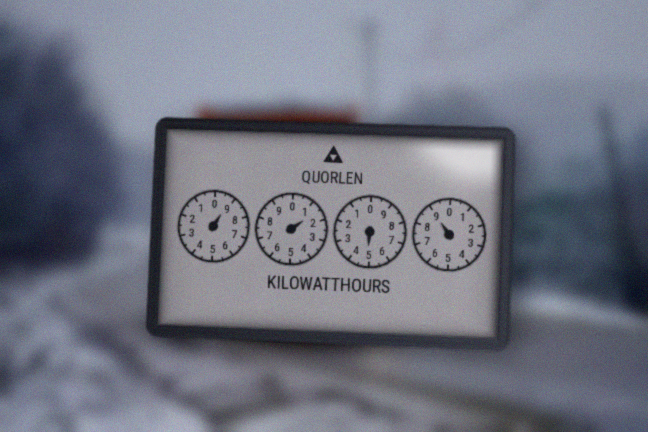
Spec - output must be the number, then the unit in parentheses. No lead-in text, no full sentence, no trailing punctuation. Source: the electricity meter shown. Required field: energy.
9149 (kWh)
